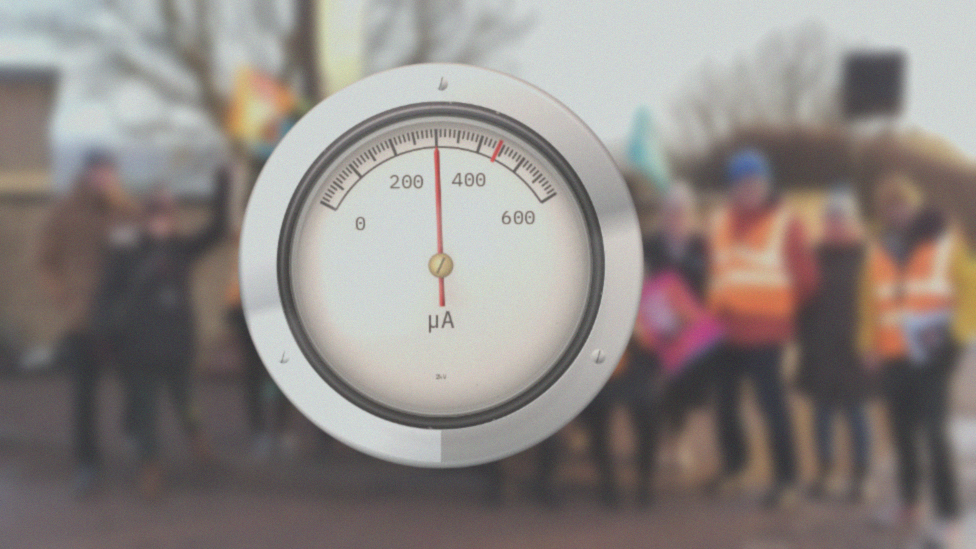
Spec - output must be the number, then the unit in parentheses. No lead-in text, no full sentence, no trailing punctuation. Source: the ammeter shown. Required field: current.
300 (µA)
